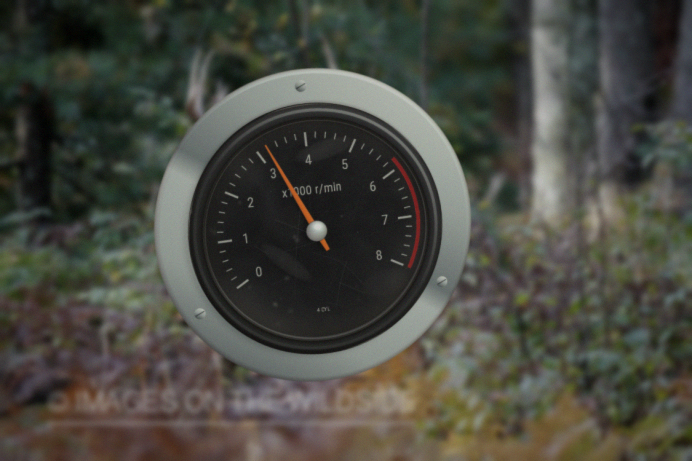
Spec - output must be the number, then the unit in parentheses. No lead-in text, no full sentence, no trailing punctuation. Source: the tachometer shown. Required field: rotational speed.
3200 (rpm)
